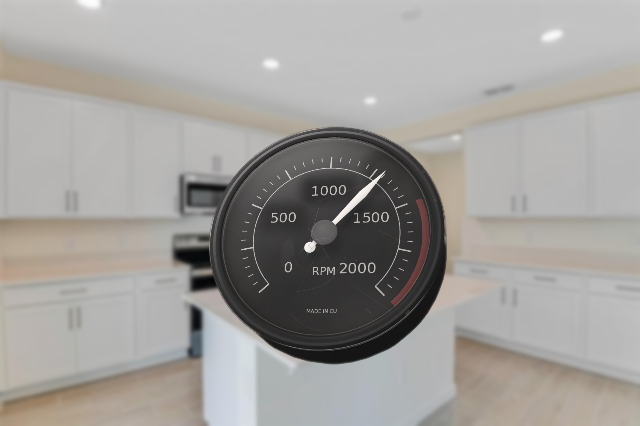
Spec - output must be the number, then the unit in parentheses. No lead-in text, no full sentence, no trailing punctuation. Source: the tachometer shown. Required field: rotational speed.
1300 (rpm)
